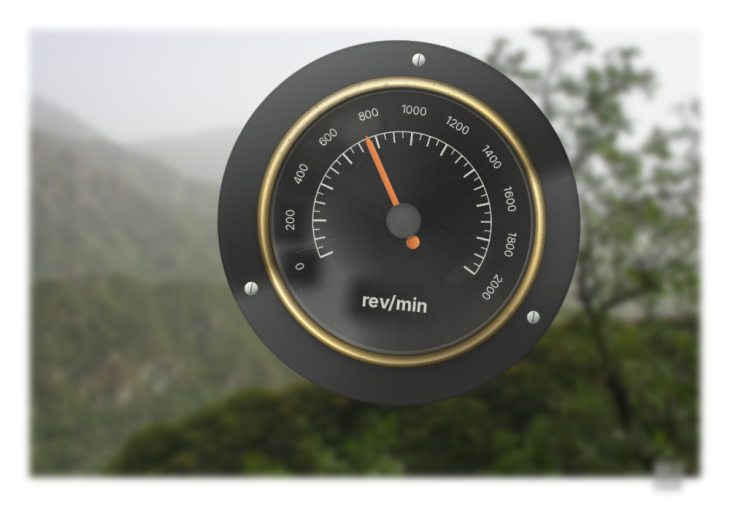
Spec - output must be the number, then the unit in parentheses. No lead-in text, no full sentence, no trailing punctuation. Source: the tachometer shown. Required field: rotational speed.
750 (rpm)
